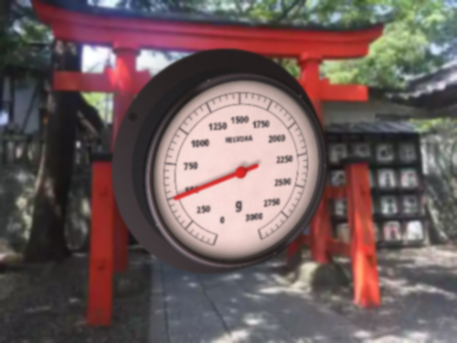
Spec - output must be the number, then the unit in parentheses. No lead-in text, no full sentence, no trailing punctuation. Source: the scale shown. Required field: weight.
500 (g)
